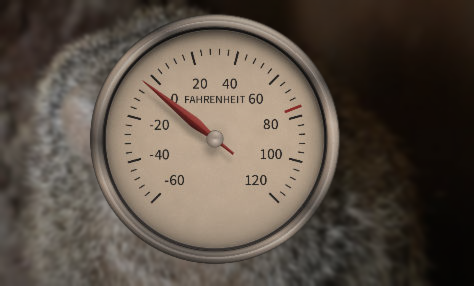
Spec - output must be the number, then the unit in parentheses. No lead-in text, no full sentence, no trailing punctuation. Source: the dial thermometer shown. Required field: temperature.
-4 (°F)
